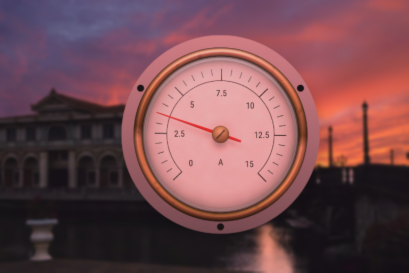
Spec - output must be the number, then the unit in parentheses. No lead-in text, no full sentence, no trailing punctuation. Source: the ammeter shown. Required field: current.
3.5 (A)
